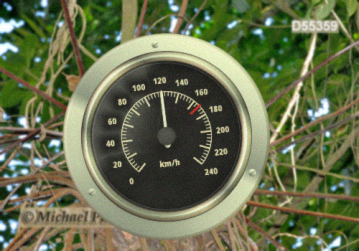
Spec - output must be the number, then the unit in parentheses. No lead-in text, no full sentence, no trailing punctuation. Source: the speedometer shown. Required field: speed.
120 (km/h)
